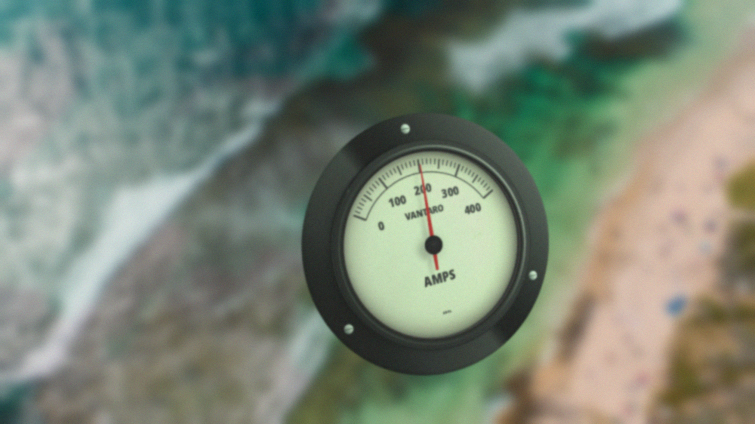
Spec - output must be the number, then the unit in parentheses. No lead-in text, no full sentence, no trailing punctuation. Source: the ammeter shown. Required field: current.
200 (A)
